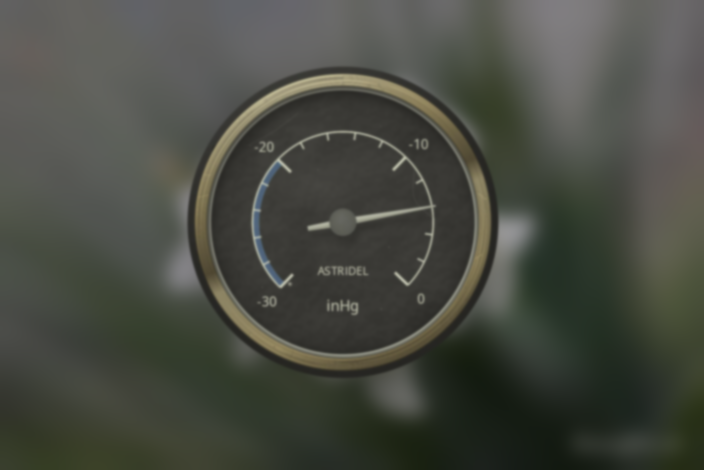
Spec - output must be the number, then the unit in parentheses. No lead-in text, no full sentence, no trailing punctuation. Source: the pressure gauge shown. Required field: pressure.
-6 (inHg)
